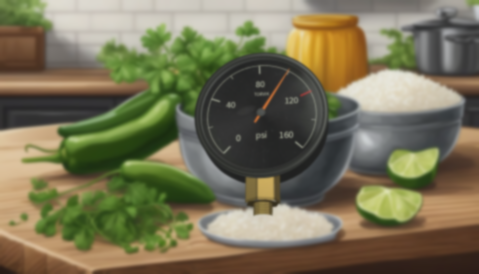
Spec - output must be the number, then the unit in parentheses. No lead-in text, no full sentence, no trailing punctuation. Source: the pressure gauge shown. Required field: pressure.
100 (psi)
